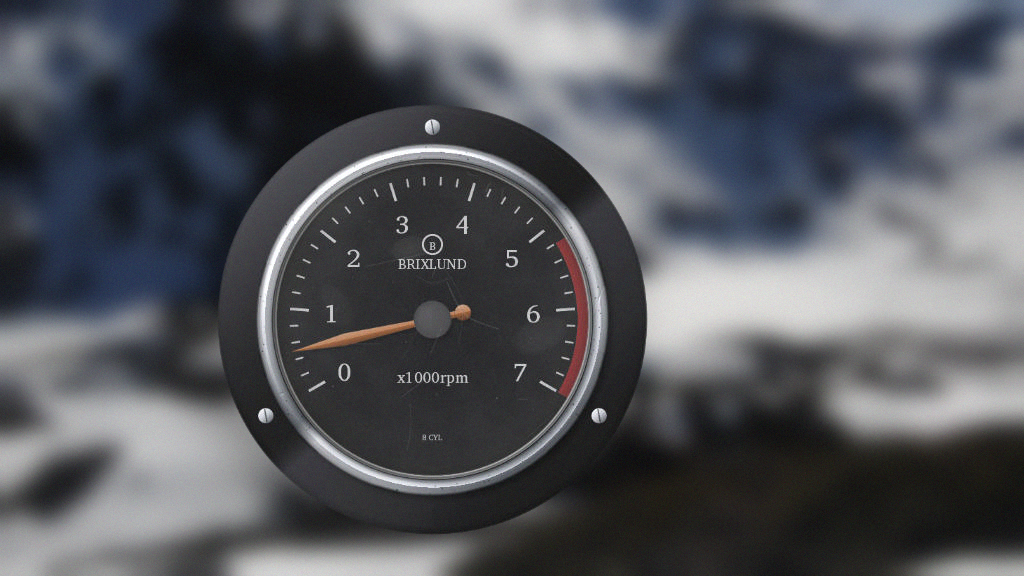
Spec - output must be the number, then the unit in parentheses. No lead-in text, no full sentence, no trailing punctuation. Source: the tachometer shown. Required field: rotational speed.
500 (rpm)
